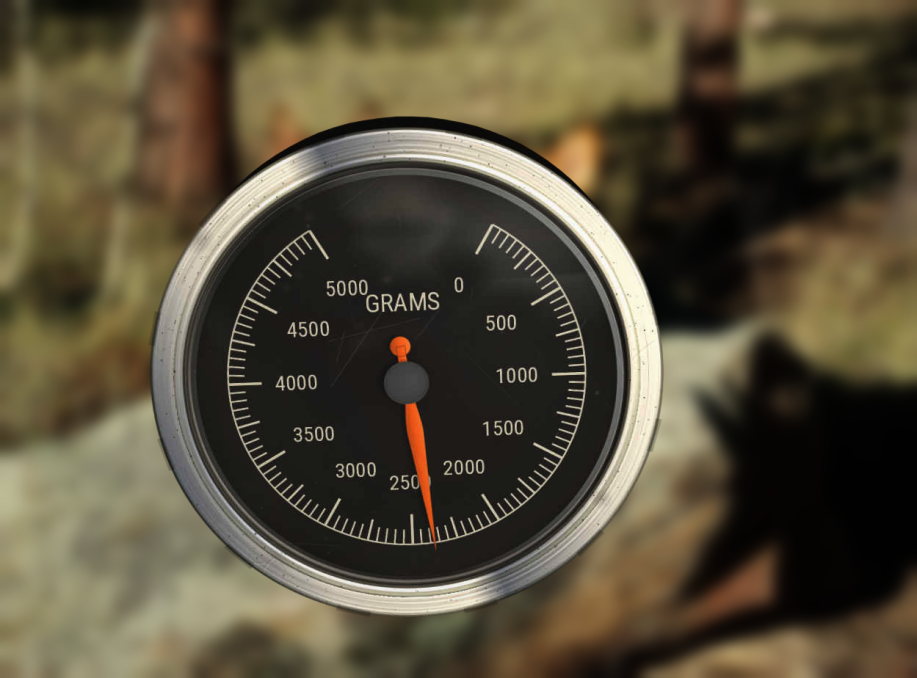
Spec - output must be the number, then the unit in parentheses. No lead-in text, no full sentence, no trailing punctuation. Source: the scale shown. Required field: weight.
2375 (g)
